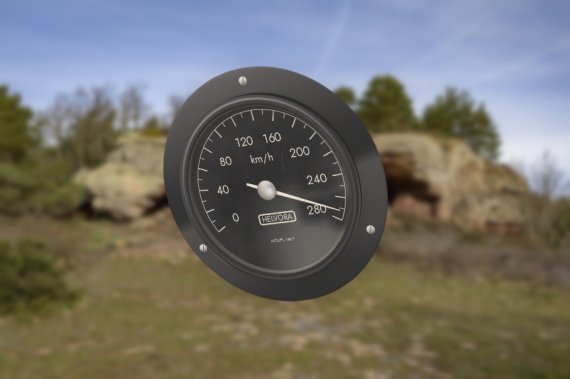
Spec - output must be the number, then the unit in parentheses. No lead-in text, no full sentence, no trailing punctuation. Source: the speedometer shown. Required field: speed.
270 (km/h)
